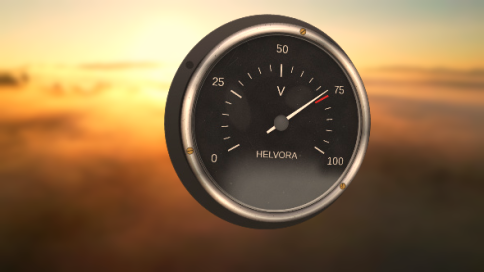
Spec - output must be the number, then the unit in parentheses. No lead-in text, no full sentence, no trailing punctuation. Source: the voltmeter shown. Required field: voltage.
72.5 (V)
